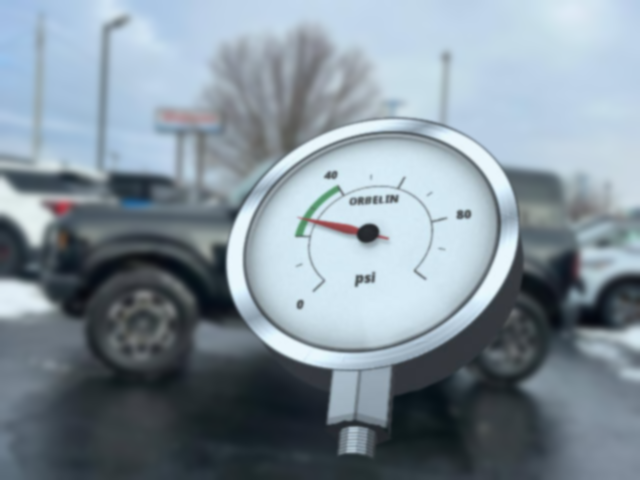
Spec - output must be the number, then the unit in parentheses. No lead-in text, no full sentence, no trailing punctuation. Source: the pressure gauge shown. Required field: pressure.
25 (psi)
